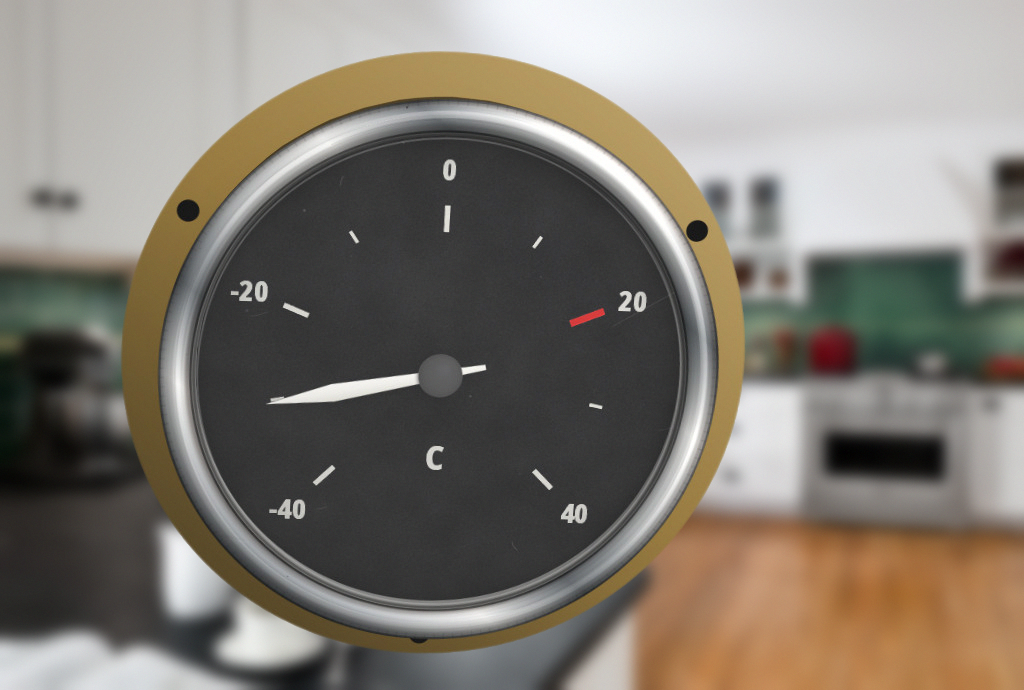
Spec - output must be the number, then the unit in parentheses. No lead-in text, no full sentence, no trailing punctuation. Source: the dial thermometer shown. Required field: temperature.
-30 (°C)
